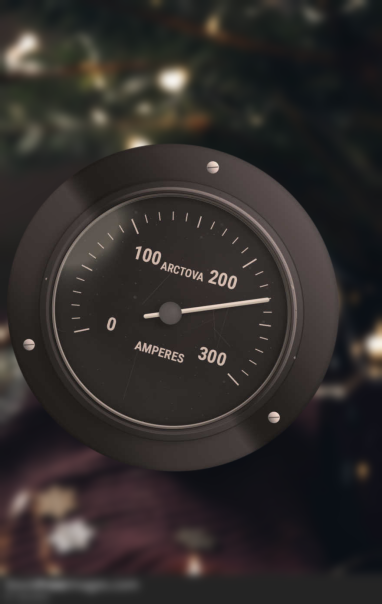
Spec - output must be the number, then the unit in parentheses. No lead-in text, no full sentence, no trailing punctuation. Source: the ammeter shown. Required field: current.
230 (A)
